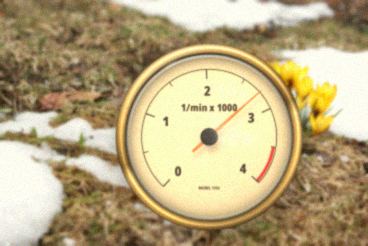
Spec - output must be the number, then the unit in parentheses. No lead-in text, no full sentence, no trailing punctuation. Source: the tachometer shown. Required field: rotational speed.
2750 (rpm)
